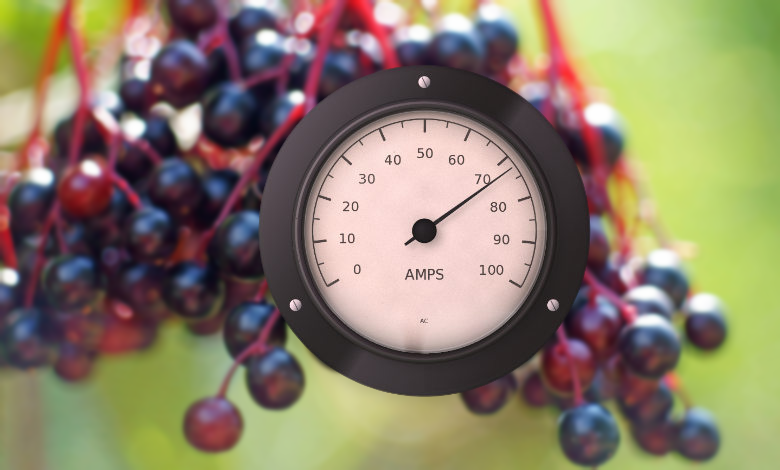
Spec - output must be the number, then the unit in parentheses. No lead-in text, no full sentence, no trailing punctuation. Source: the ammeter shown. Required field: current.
72.5 (A)
